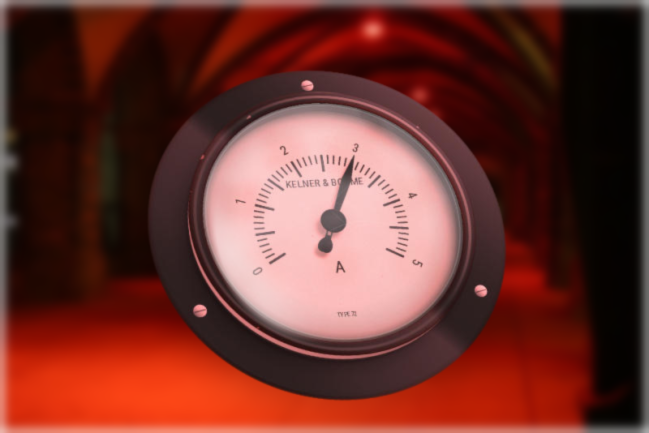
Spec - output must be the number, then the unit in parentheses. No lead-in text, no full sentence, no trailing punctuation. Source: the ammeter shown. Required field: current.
3 (A)
